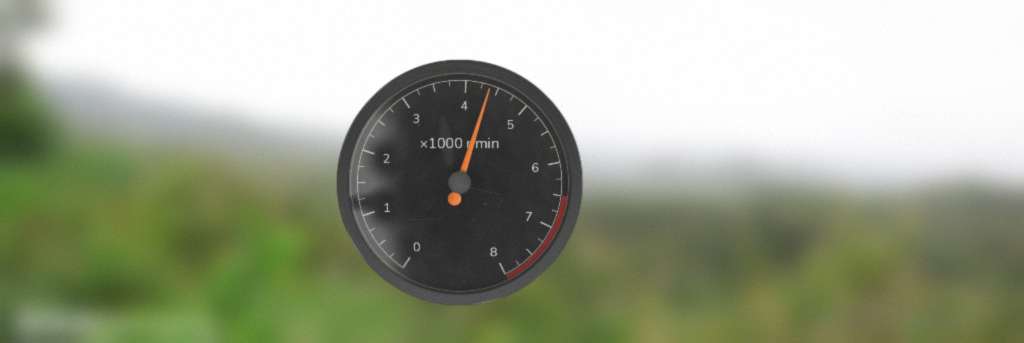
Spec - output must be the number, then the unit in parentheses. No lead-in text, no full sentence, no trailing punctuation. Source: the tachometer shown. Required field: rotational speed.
4375 (rpm)
